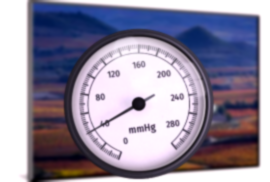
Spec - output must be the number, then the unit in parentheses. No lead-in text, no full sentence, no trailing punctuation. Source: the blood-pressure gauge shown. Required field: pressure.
40 (mmHg)
